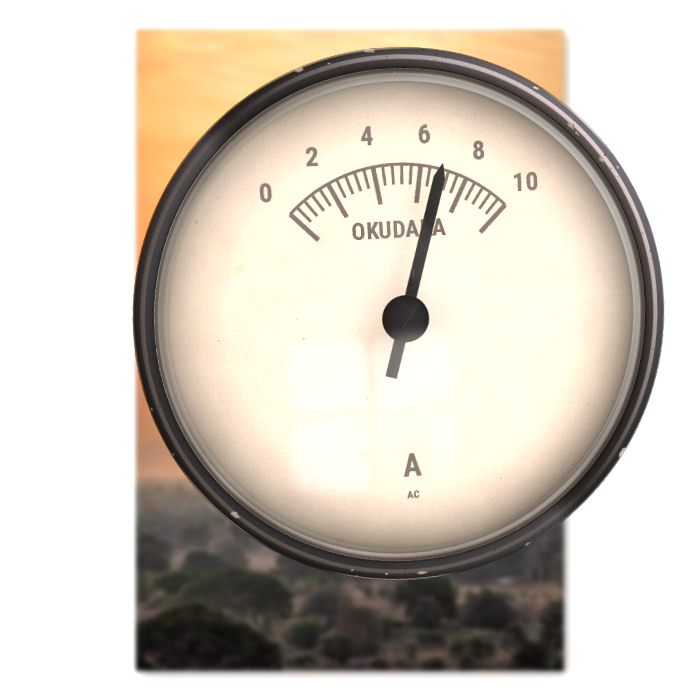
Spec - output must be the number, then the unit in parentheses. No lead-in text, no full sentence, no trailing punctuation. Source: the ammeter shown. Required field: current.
6.8 (A)
